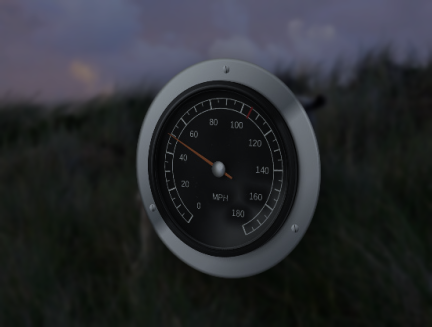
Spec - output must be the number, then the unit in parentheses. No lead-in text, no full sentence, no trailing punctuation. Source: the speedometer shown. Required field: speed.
50 (mph)
